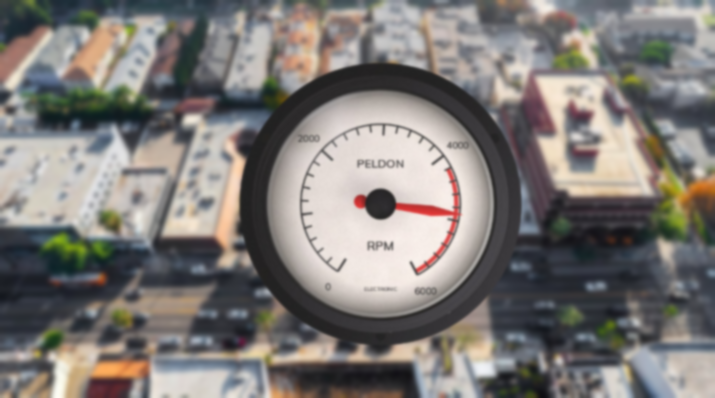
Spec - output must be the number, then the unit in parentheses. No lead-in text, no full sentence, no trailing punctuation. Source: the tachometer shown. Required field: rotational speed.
4900 (rpm)
